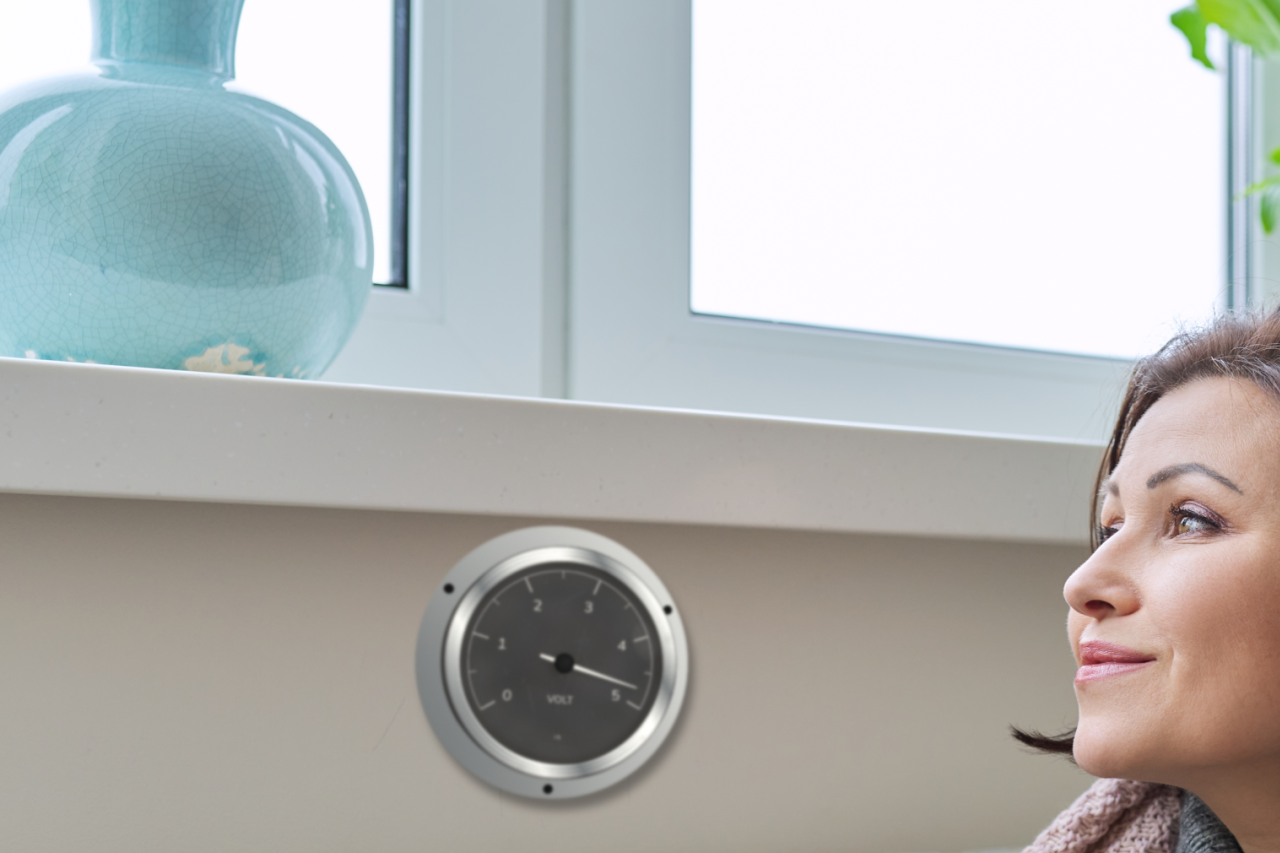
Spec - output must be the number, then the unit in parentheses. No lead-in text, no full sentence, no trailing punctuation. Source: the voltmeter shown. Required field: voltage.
4.75 (V)
